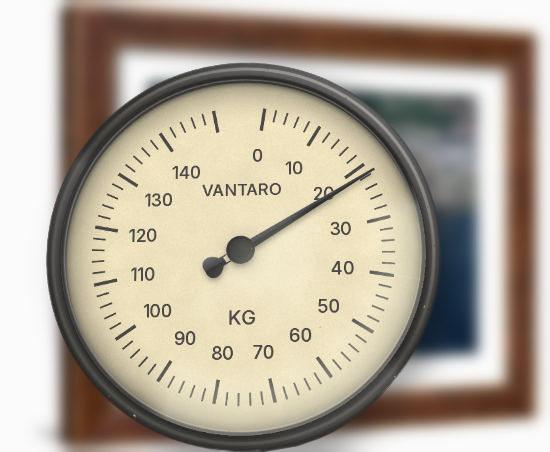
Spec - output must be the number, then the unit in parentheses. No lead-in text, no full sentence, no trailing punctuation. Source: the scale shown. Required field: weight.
22 (kg)
